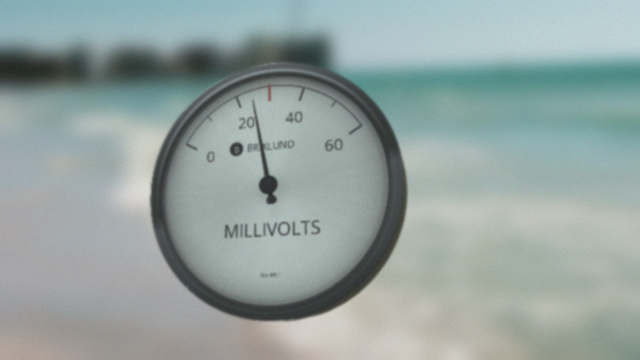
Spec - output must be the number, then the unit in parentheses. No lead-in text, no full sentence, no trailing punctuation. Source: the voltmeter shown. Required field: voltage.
25 (mV)
